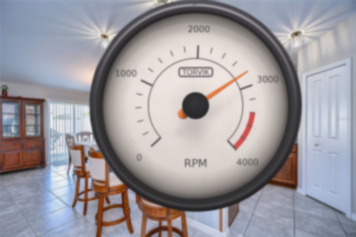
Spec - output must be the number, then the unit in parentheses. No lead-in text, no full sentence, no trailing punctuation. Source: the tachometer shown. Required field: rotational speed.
2800 (rpm)
